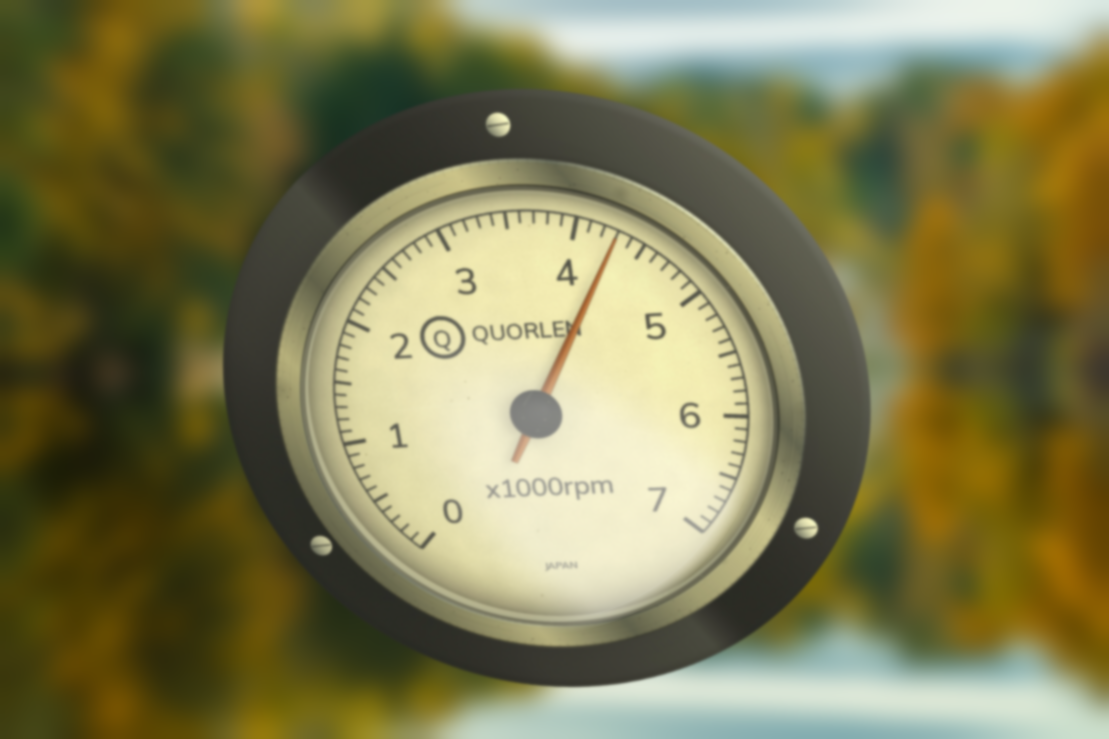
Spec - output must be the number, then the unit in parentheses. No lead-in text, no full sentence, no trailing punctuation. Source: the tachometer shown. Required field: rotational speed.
4300 (rpm)
